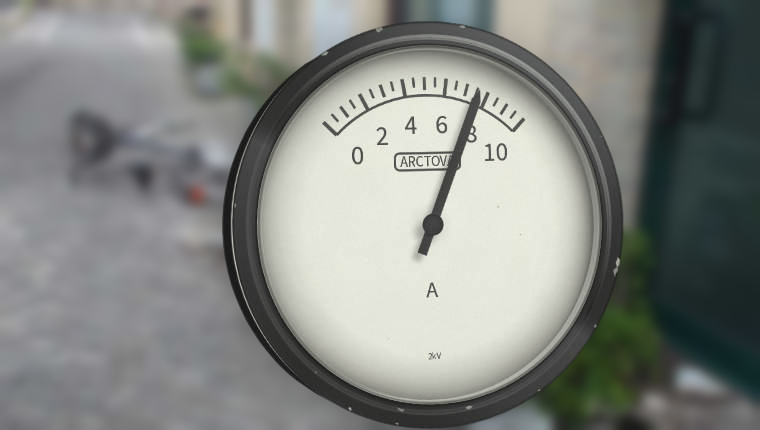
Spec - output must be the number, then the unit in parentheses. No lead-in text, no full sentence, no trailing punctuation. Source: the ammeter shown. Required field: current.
7.5 (A)
